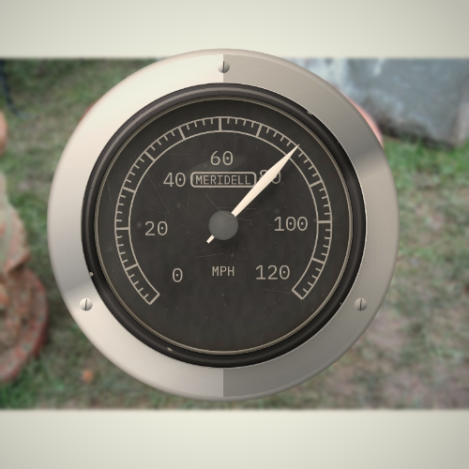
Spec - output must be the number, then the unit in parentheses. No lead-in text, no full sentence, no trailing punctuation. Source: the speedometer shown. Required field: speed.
80 (mph)
